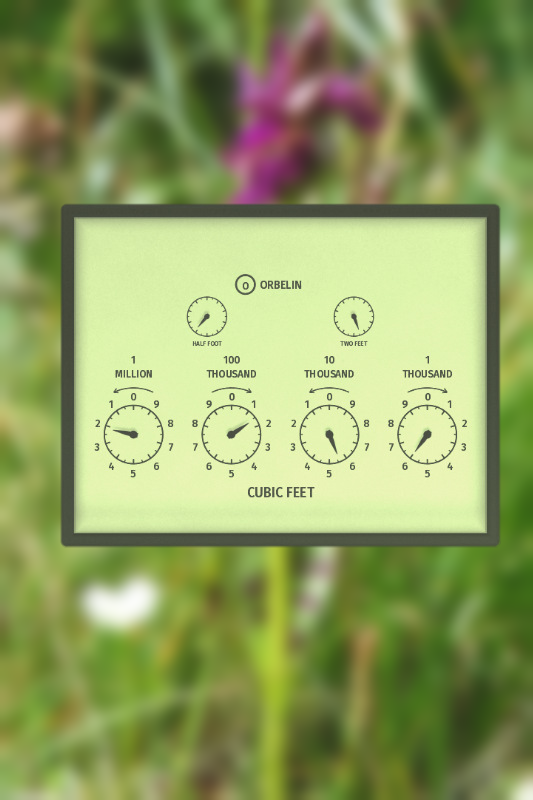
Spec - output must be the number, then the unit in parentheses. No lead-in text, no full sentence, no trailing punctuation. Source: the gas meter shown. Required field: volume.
215600 (ft³)
